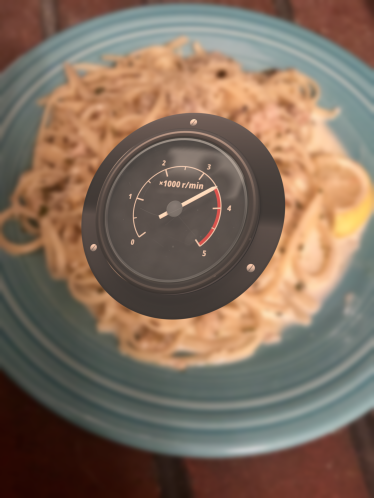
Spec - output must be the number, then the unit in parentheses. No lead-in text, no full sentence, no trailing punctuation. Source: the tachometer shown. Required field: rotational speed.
3500 (rpm)
